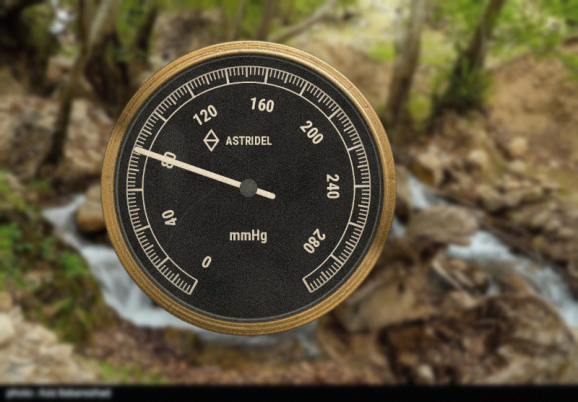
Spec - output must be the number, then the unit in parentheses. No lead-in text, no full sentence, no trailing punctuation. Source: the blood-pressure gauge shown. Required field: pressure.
80 (mmHg)
